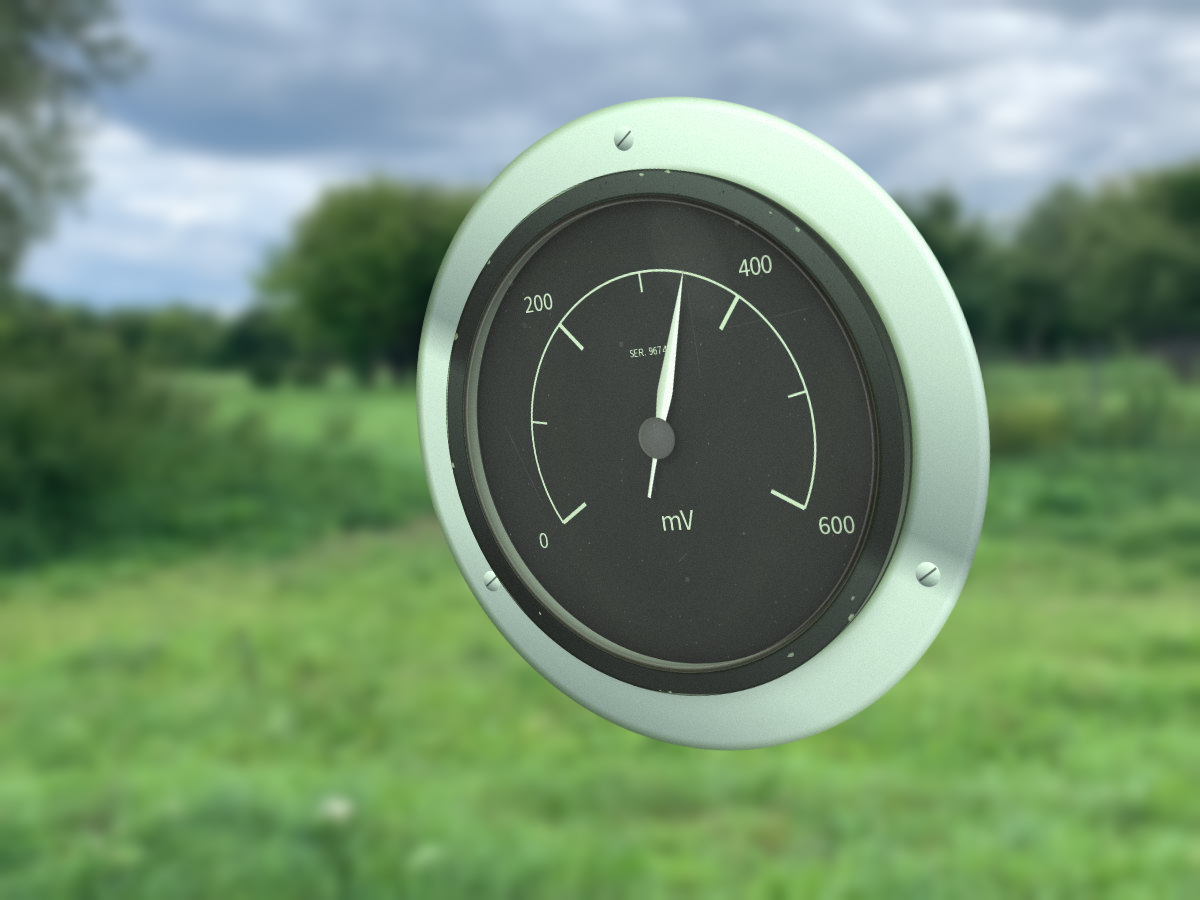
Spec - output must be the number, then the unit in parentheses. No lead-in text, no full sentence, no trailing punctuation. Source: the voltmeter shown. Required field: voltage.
350 (mV)
